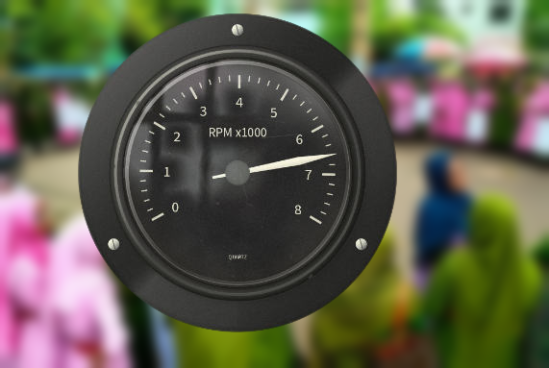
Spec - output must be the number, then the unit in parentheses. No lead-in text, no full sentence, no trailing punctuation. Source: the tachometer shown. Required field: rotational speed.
6600 (rpm)
